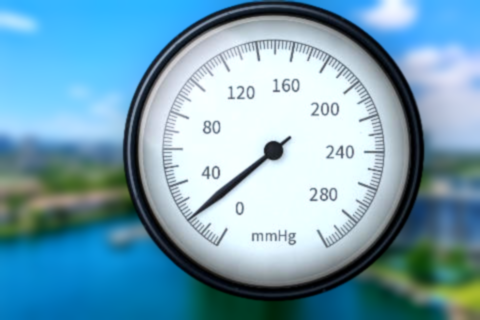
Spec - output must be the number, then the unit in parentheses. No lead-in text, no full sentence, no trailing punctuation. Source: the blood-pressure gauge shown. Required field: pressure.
20 (mmHg)
